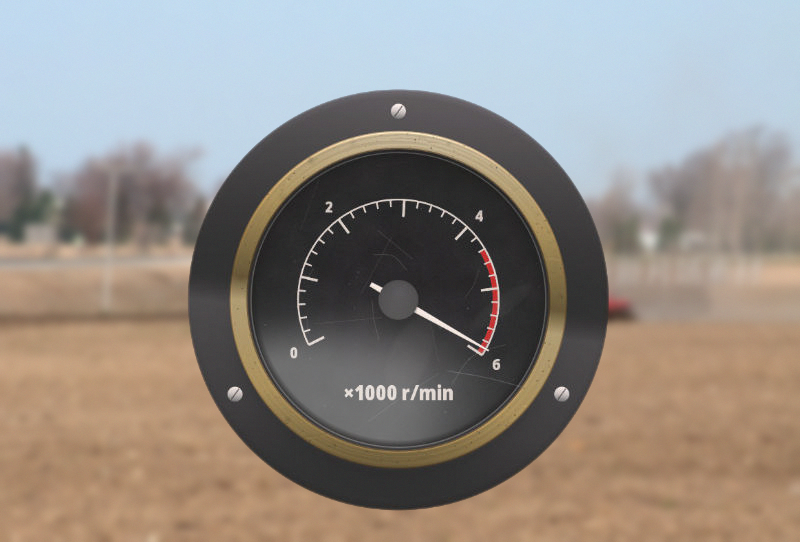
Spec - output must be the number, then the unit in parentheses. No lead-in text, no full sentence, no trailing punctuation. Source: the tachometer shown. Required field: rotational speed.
5900 (rpm)
